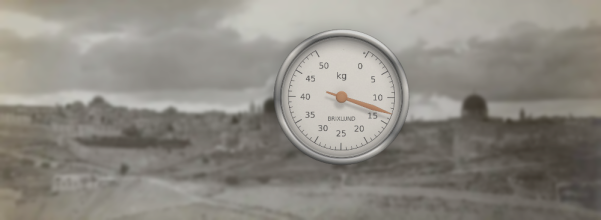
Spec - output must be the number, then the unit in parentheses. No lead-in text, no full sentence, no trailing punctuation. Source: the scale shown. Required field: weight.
13 (kg)
